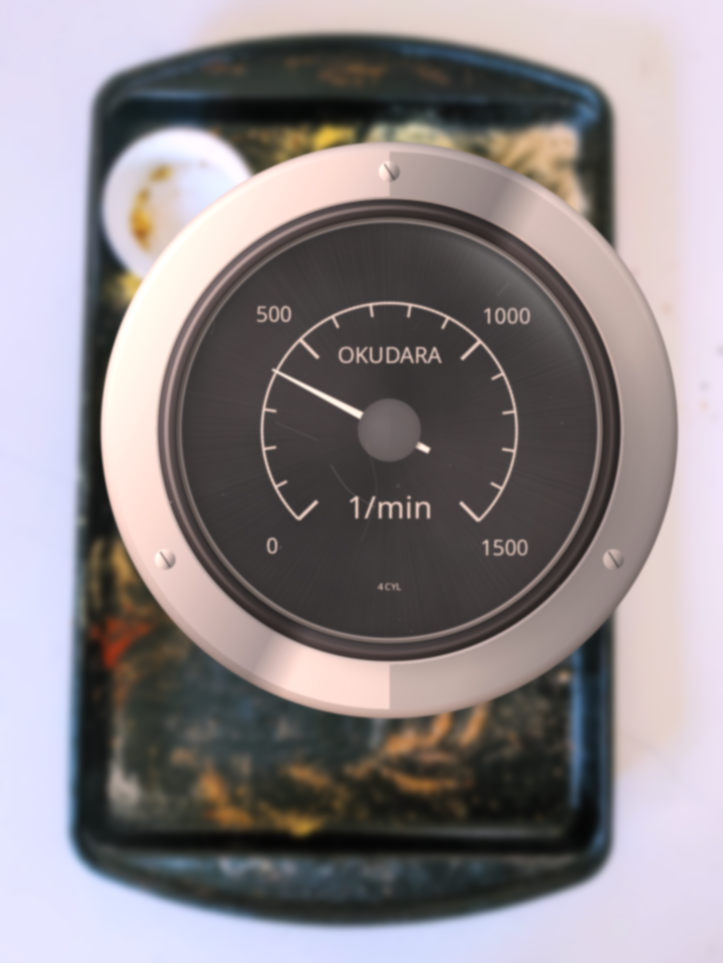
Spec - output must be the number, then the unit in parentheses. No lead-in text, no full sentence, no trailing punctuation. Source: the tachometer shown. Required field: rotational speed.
400 (rpm)
